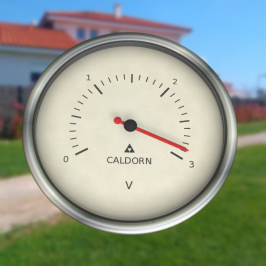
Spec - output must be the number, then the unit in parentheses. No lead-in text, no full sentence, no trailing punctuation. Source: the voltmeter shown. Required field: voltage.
2.9 (V)
